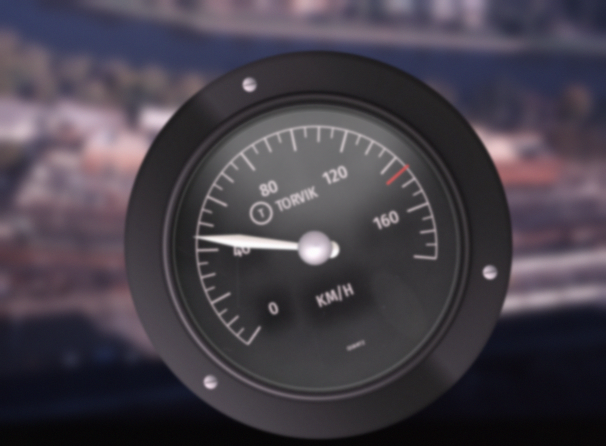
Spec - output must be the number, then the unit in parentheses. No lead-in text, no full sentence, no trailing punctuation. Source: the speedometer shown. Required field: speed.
45 (km/h)
